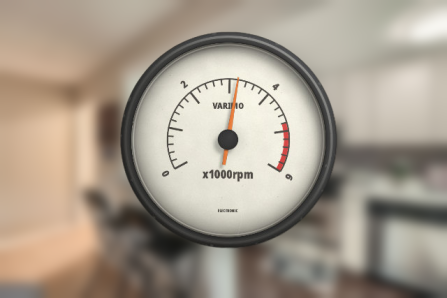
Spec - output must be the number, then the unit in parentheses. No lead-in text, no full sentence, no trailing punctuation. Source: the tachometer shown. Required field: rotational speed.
3200 (rpm)
